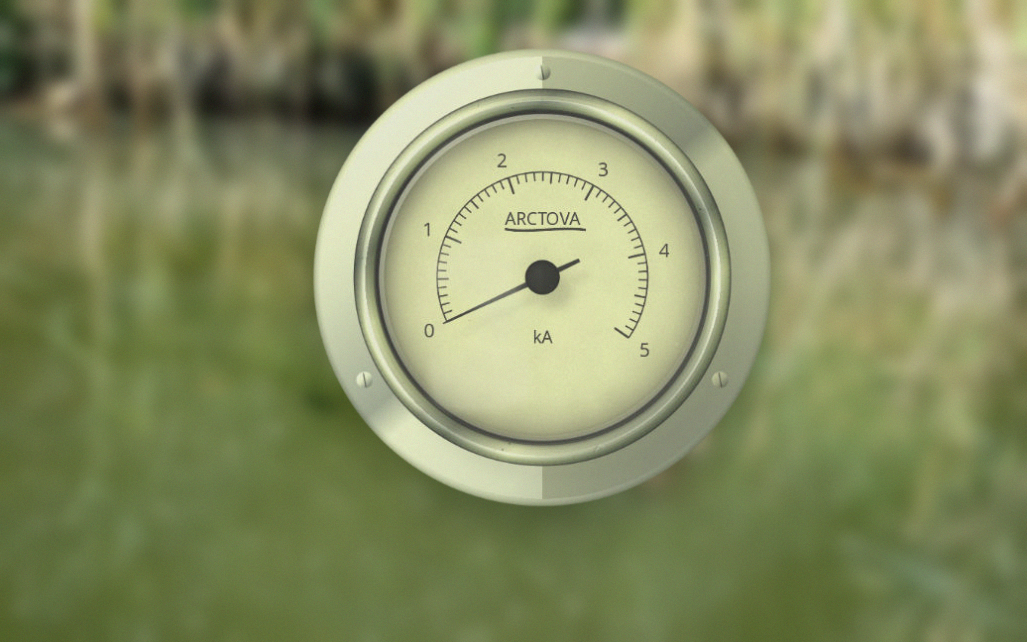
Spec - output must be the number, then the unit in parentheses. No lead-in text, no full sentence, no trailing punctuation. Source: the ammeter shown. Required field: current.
0 (kA)
